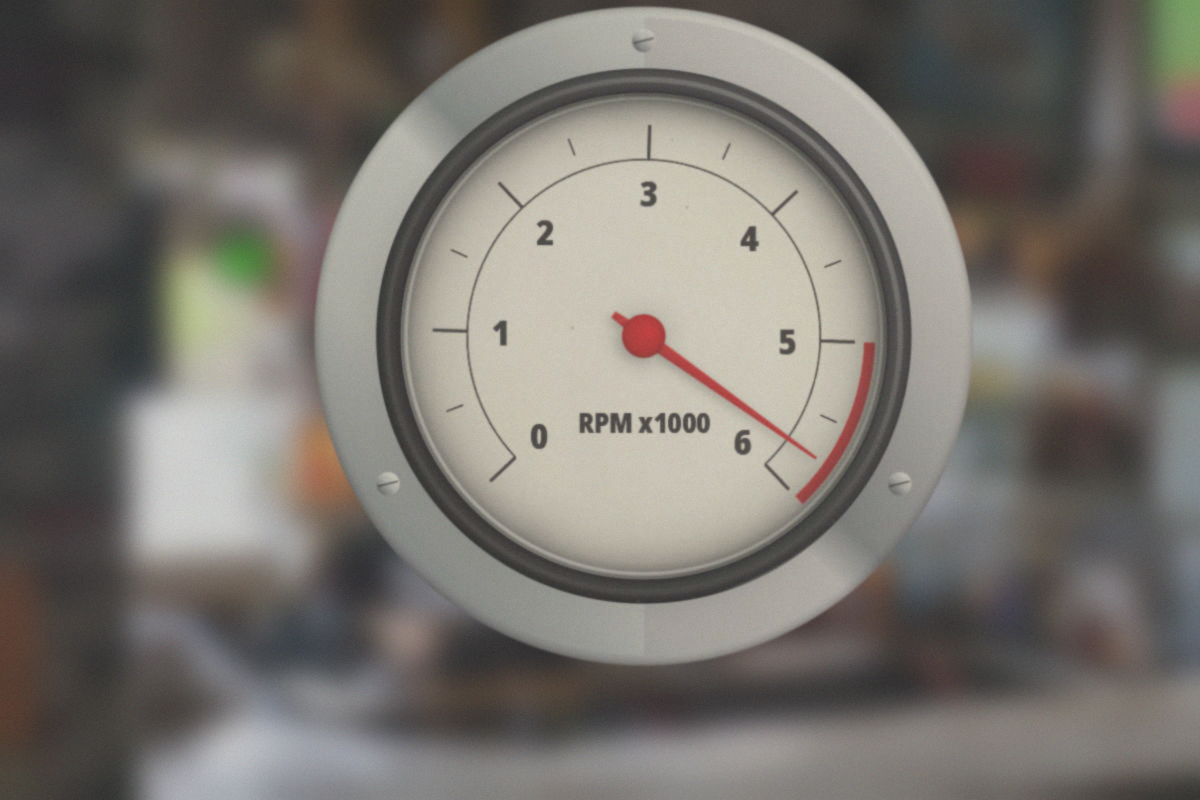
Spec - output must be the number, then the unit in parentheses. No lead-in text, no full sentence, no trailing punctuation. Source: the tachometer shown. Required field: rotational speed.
5750 (rpm)
